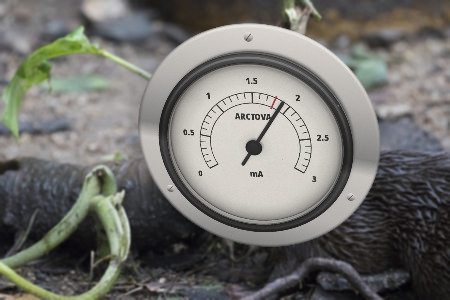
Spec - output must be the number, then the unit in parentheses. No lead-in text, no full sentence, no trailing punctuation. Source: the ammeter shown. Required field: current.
1.9 (mA)
